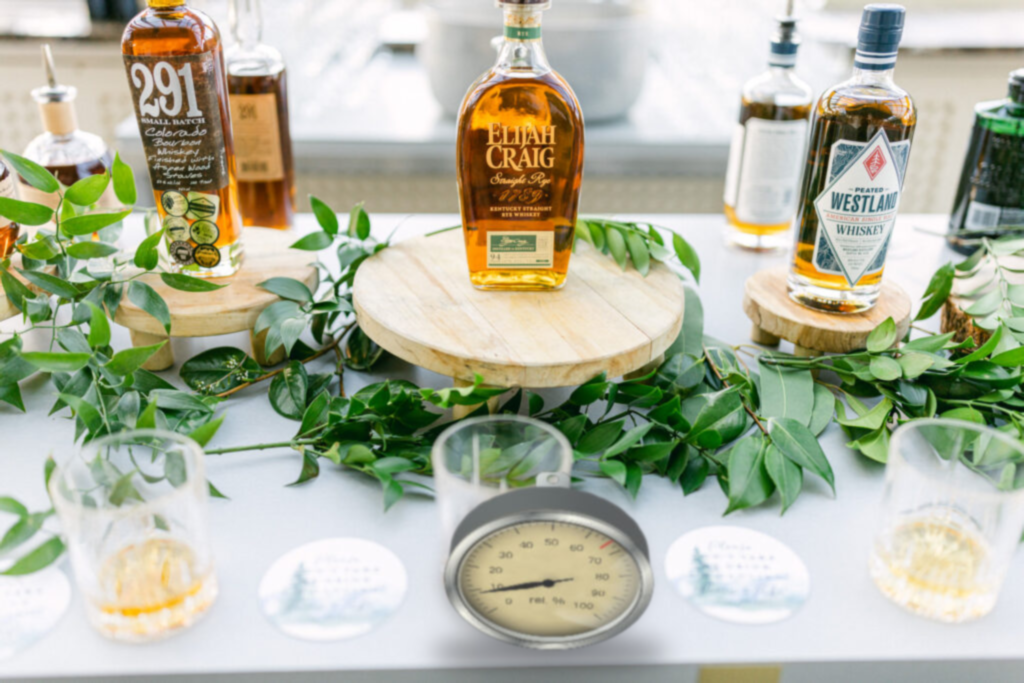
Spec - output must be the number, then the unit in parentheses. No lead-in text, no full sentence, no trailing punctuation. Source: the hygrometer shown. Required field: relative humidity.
10 (%)
